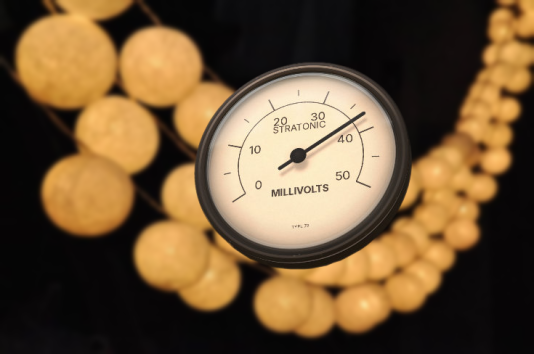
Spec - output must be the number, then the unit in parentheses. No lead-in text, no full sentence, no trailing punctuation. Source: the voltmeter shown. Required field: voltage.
37.5 (mV)
